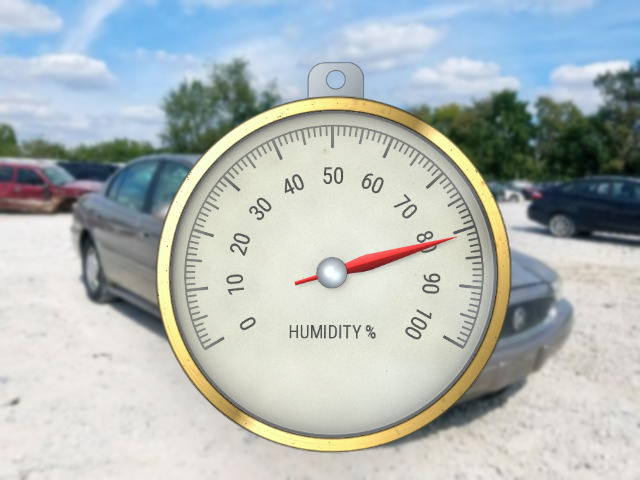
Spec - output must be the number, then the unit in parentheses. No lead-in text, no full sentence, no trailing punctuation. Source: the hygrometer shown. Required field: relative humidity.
81 (%)
